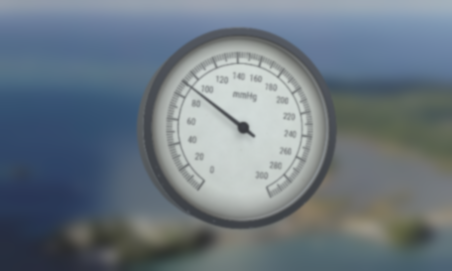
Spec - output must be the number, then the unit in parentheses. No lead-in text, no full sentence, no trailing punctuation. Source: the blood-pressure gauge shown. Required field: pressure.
90 (mmHg)
